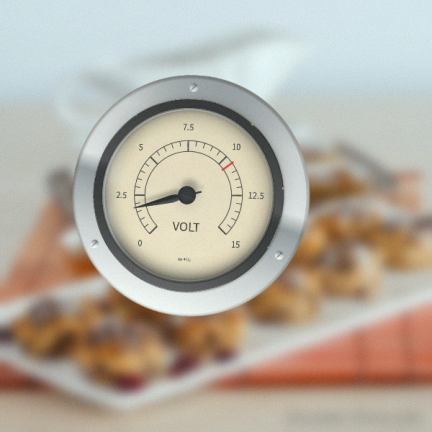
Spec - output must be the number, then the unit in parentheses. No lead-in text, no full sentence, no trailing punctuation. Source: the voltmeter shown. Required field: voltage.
1.75 (V)
